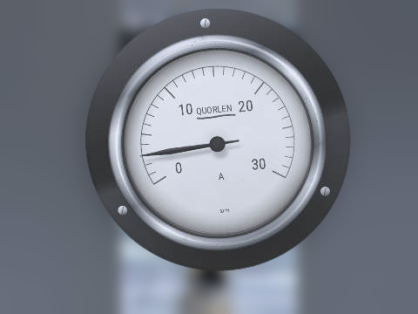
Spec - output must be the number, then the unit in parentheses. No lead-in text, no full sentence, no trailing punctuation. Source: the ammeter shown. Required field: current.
3 (A)
